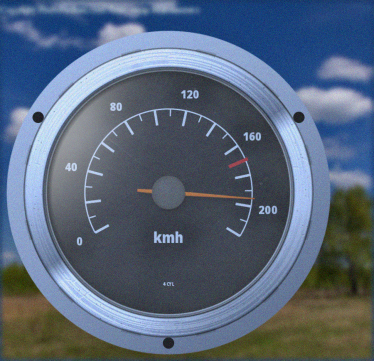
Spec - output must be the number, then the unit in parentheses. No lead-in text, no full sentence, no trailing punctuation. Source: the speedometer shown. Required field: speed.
195 (km/h)
